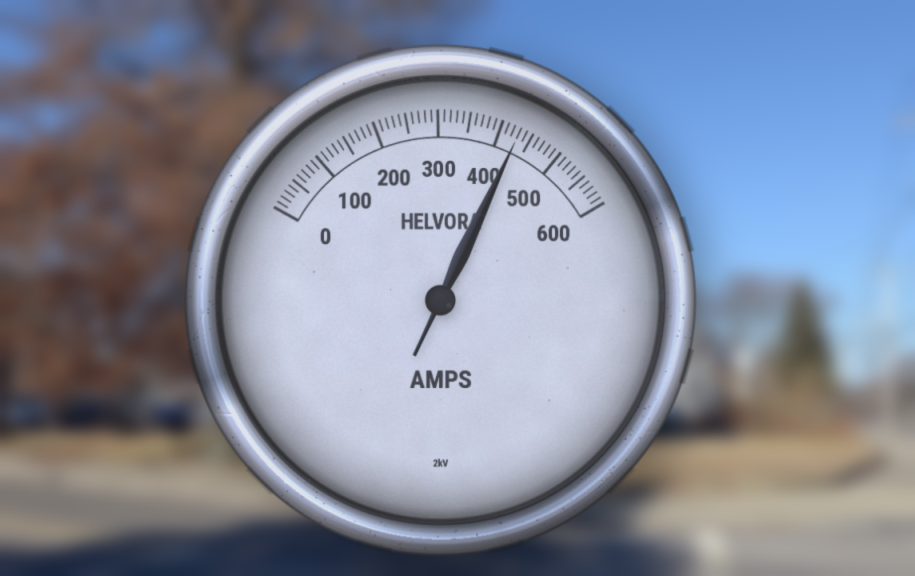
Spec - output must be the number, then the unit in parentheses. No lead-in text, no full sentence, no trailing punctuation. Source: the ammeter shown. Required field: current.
430 (A)
